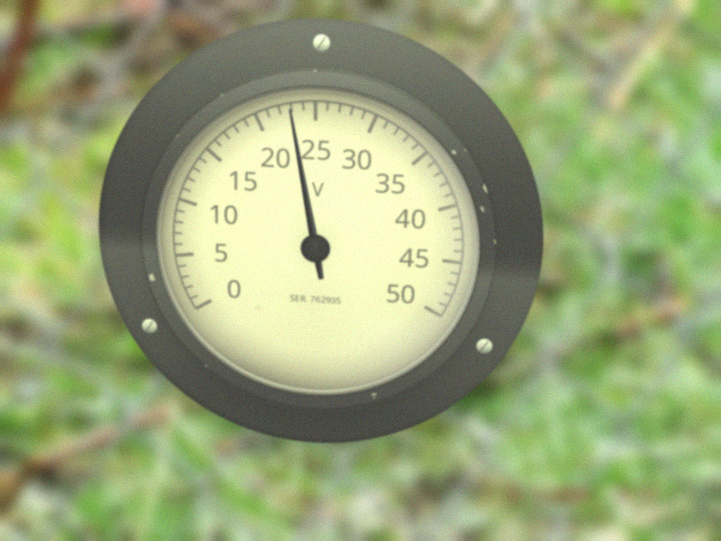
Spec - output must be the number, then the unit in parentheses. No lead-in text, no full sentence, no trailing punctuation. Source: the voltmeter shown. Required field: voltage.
23 (V)
